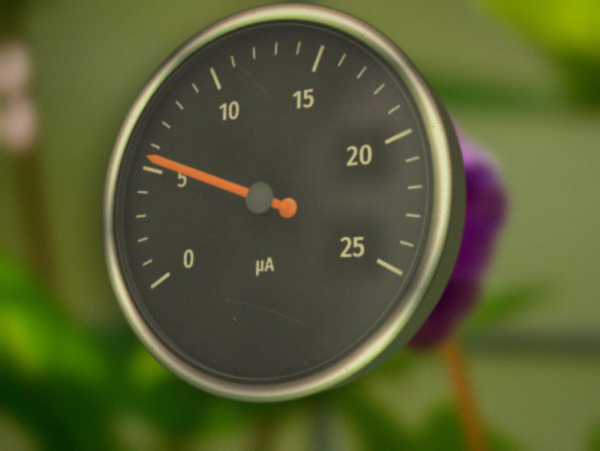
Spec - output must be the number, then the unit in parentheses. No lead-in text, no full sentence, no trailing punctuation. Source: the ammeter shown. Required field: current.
5.5 (µA)
